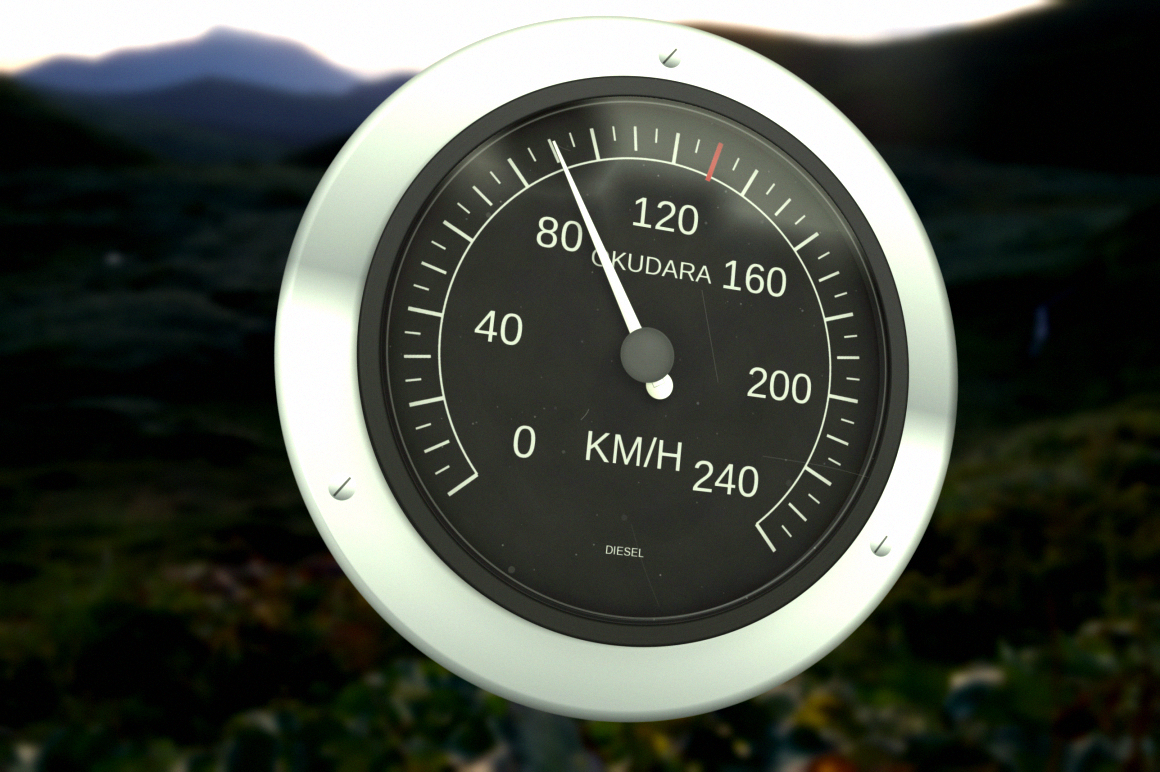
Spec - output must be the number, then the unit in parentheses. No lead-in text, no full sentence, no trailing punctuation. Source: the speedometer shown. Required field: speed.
90 (km/h)
